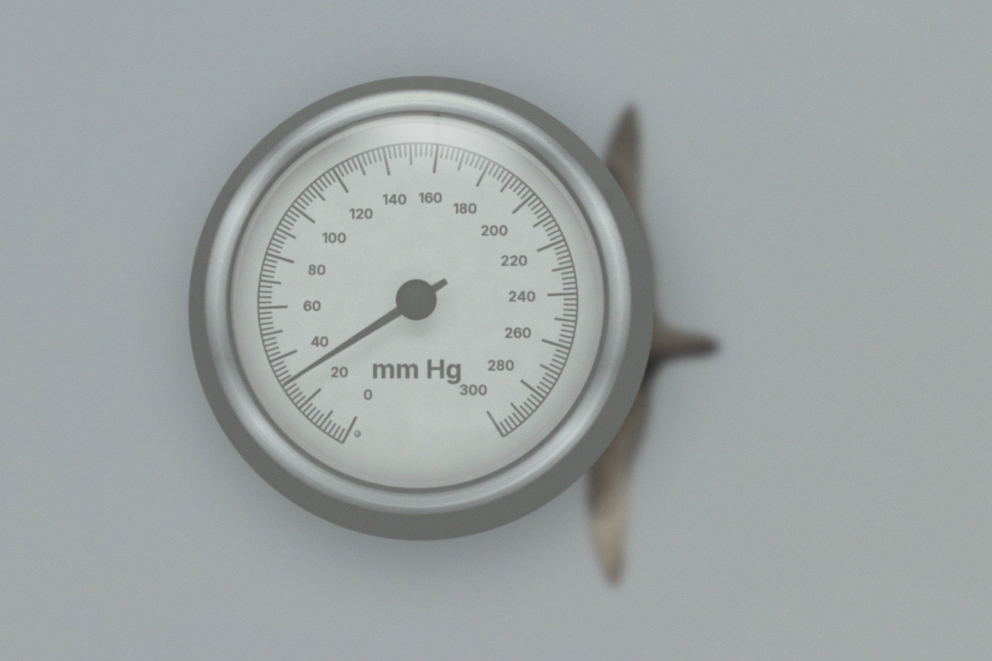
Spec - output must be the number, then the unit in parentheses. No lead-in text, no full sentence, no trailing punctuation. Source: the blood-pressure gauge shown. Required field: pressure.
30 (mmHg)
